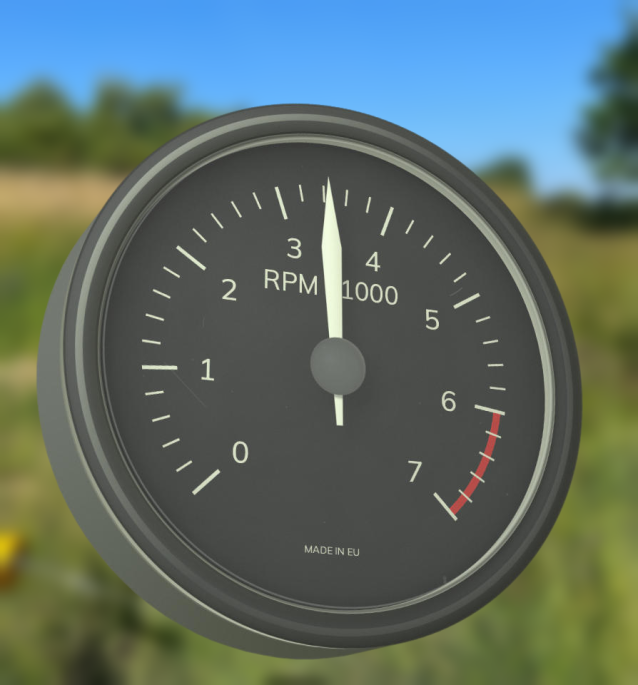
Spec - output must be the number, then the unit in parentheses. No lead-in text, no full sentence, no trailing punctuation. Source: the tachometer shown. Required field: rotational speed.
3400 (rpm)
